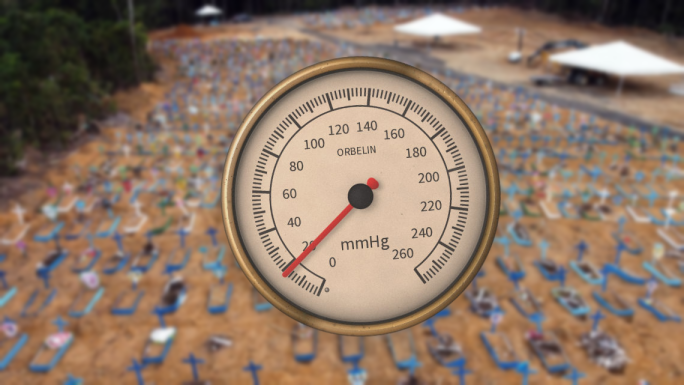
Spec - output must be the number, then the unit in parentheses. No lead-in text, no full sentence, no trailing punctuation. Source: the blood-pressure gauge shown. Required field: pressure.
18 (mmHg)
